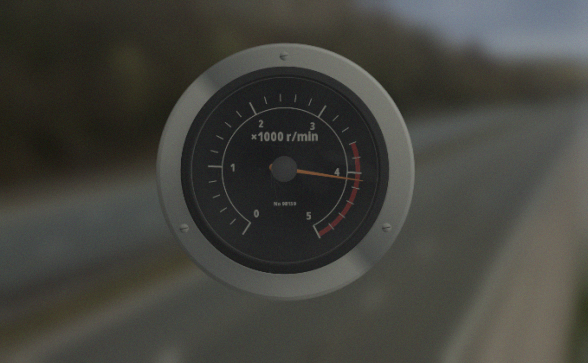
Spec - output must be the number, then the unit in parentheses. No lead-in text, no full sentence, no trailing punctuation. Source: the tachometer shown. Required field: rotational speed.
4100 (rpm)
